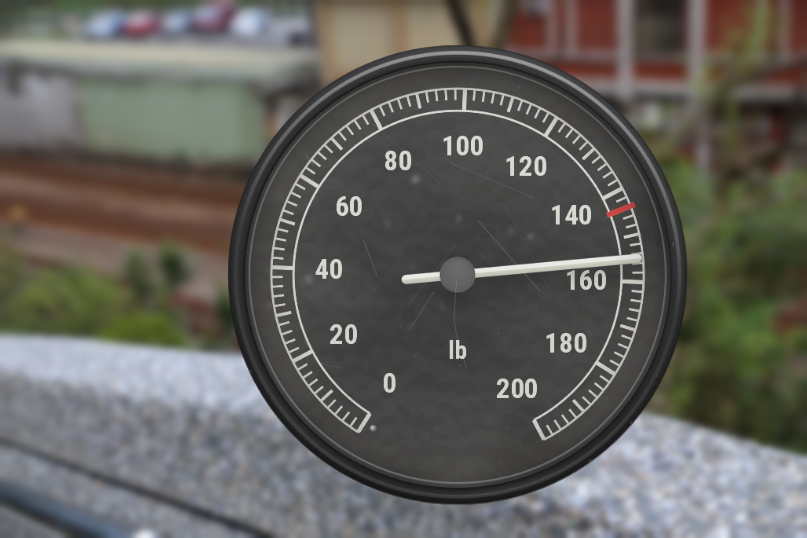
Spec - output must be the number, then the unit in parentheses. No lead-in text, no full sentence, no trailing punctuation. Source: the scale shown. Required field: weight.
155 (lb)
